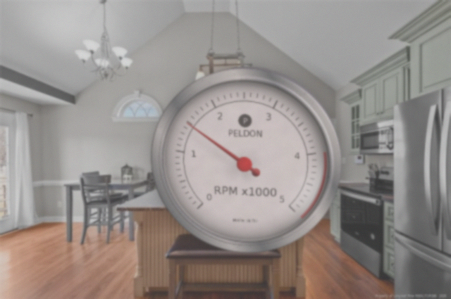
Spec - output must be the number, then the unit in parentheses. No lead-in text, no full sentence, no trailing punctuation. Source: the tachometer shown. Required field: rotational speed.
1500 (rpm)
